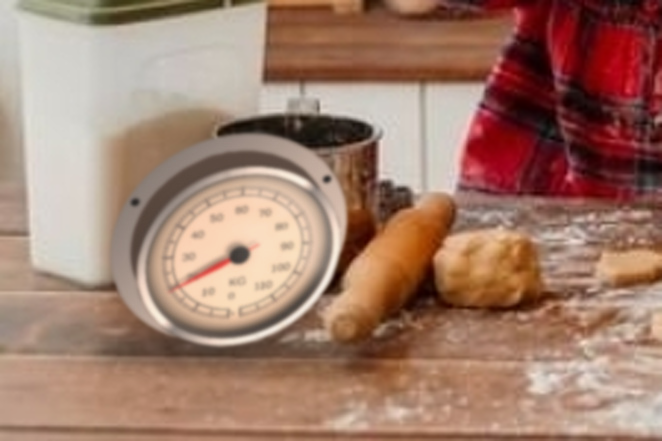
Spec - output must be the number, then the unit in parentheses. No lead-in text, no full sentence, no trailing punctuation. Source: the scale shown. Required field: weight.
20 (kg)
